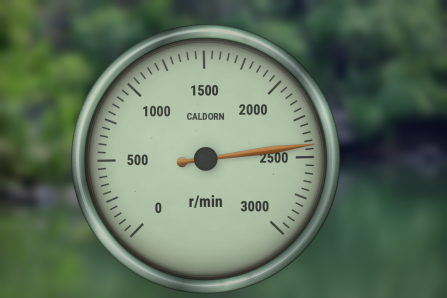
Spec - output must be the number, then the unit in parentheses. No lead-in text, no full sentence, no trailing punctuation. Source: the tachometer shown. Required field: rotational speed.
2425 (rpm)
